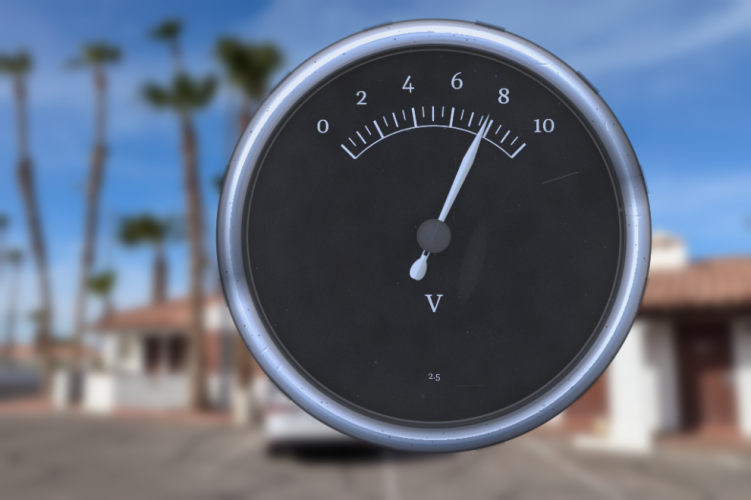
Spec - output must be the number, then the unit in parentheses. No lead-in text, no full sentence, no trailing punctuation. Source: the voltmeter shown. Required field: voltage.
7.75 (V)
